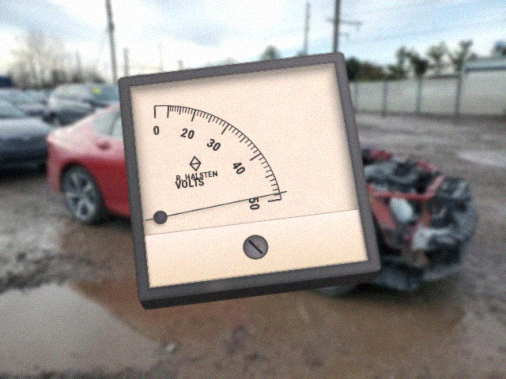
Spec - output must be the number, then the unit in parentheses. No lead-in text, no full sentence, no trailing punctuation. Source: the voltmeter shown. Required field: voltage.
49 (V)
